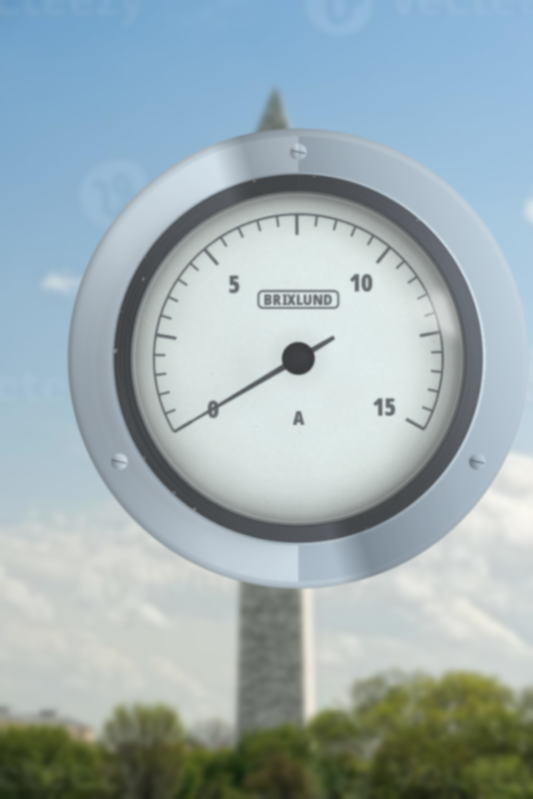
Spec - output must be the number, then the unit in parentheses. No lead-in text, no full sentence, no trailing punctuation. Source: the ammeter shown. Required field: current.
0 (A)
